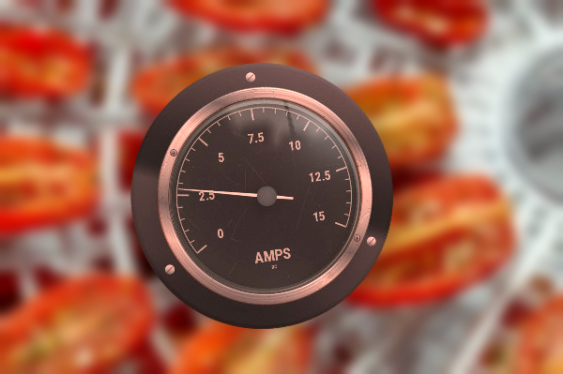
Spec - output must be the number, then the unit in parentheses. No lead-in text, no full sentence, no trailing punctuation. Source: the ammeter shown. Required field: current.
2.75 (A)
